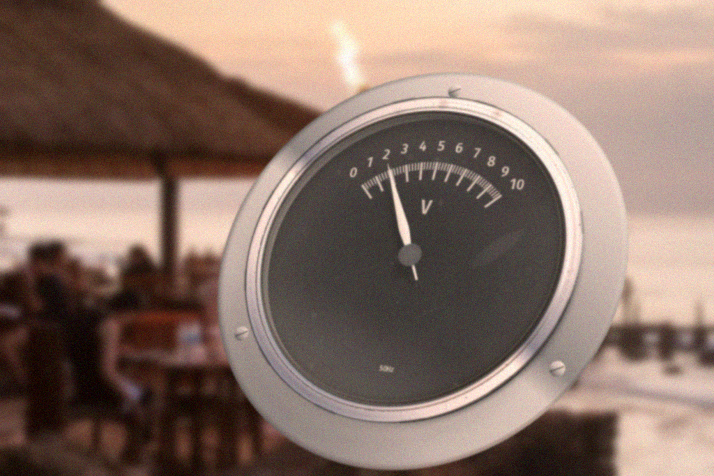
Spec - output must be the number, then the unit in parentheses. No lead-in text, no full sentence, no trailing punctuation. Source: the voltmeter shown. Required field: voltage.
2 (V)
